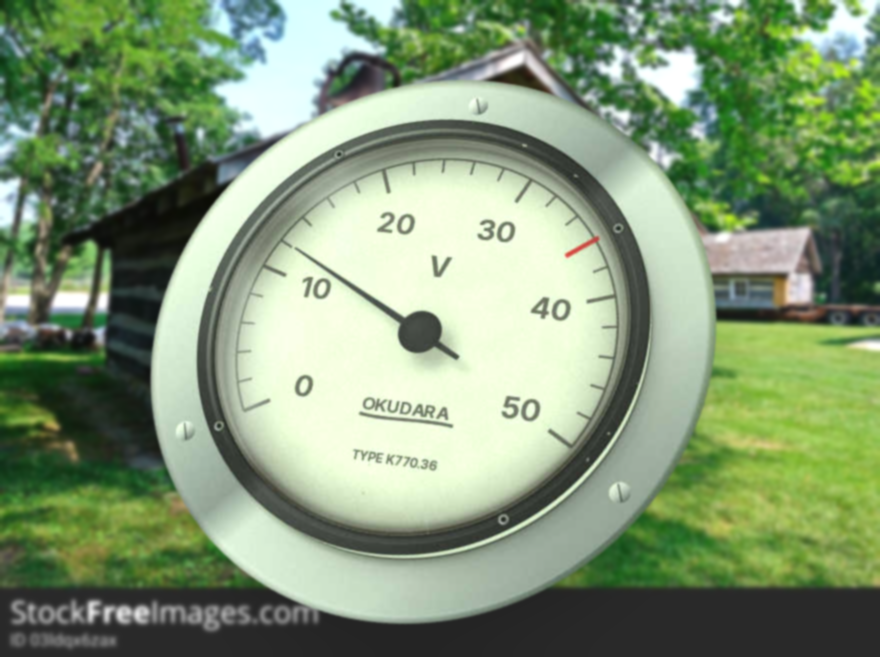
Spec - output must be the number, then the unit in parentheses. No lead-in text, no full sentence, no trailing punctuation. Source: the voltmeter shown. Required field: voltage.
12 (V)
